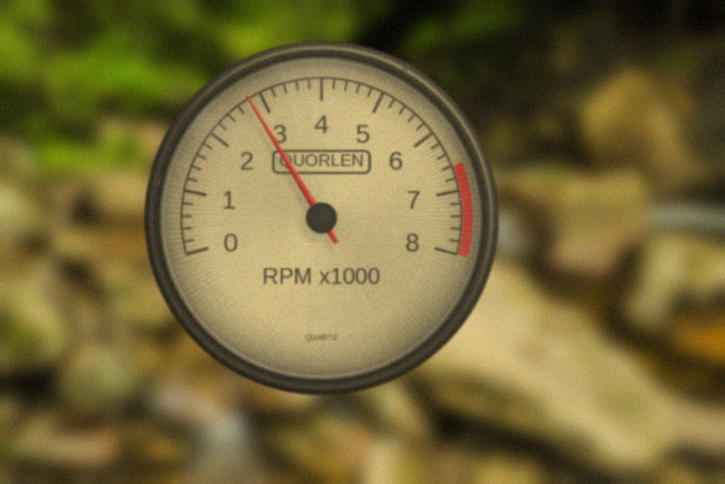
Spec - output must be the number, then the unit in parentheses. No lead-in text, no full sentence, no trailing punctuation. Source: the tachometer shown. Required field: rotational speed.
2800 (rpm)
